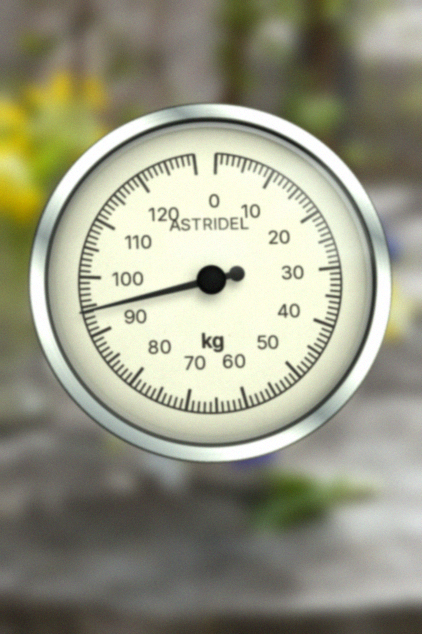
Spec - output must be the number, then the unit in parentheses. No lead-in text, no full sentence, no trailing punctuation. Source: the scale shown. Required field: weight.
94 (kg)
